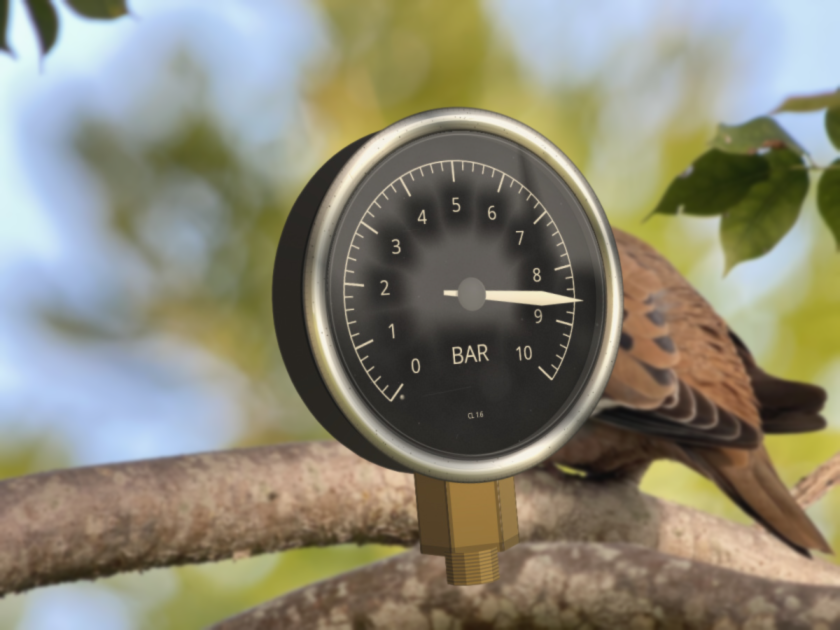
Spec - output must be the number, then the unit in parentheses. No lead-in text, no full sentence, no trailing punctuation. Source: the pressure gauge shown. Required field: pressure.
8.6 (bar)
